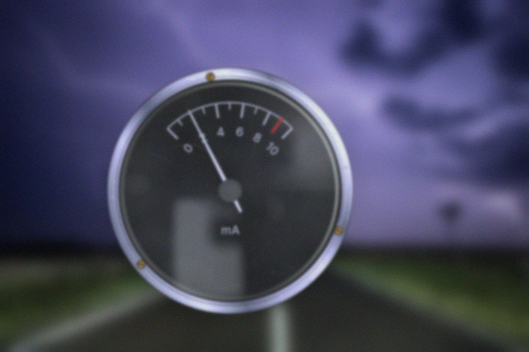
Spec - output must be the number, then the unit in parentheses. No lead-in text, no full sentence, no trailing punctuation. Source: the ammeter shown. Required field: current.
2 (mA)
